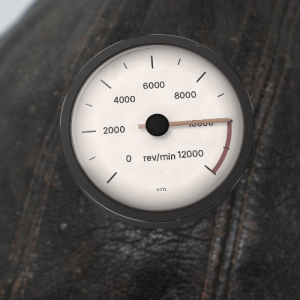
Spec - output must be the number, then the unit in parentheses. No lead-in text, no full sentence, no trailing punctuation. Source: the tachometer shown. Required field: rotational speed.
10000 (rpm)
